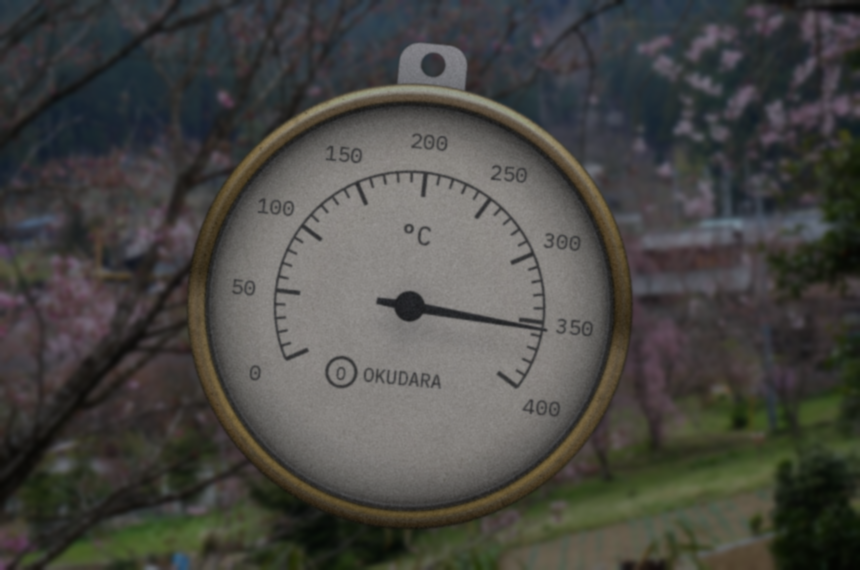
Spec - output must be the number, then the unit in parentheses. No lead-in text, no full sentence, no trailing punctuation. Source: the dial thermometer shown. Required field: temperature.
355 (°C)
